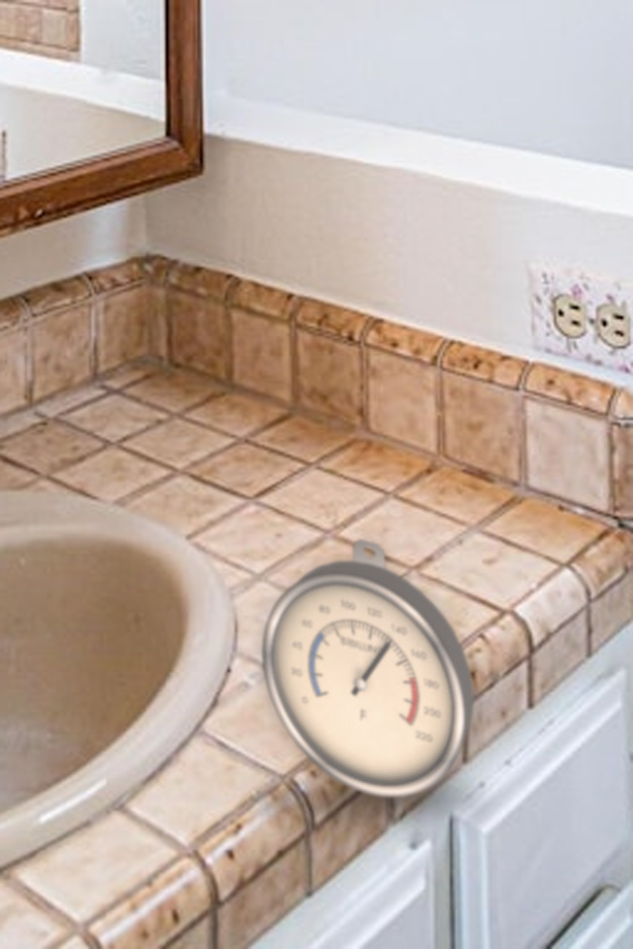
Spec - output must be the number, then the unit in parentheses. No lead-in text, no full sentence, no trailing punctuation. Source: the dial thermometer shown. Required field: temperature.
140 (°F)
